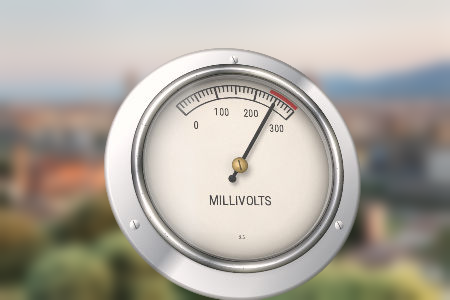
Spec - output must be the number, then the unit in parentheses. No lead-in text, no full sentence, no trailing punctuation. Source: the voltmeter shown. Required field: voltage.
250 (mV)
